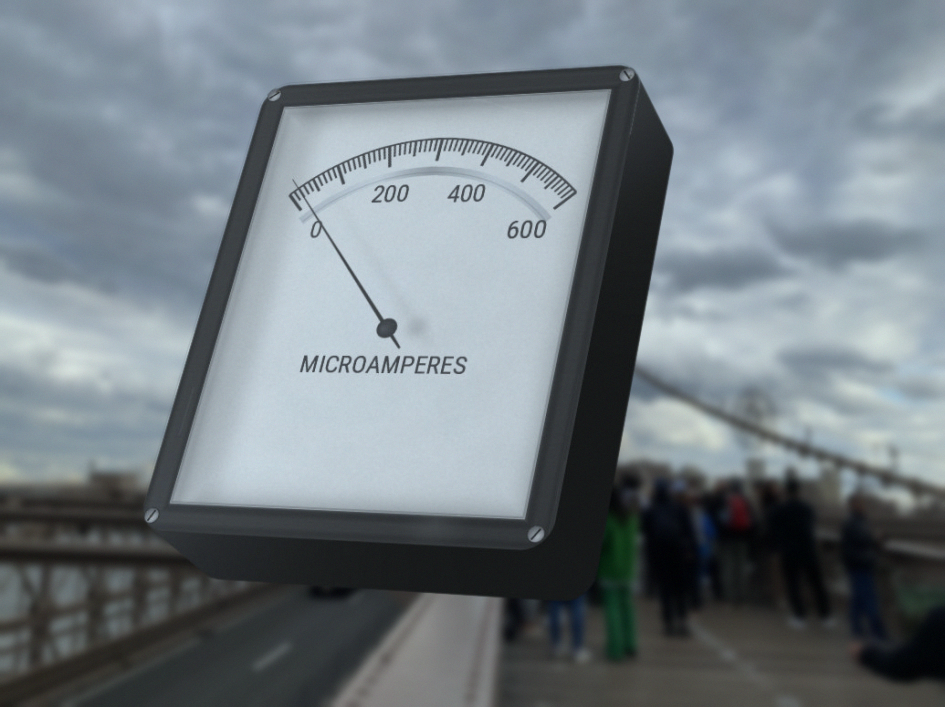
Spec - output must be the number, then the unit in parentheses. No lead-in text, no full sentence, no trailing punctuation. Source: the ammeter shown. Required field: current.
20 (µA)
